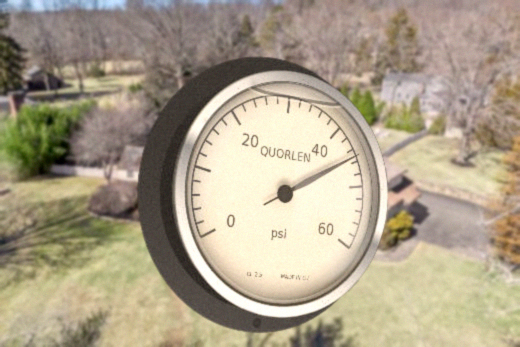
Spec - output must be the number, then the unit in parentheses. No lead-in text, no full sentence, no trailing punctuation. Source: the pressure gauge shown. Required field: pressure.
45 (psi)
